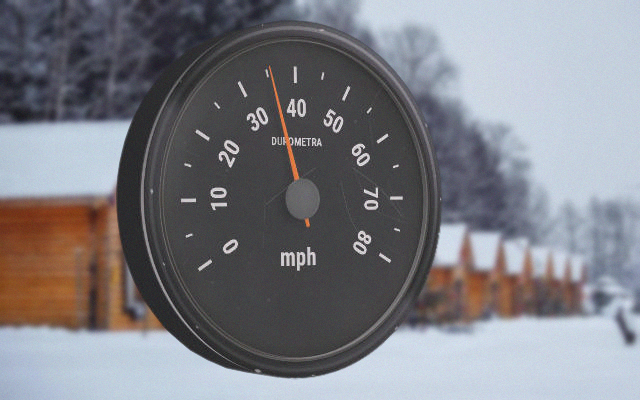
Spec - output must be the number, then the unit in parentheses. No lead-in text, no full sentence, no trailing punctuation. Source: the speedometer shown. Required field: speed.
35 (mph)
